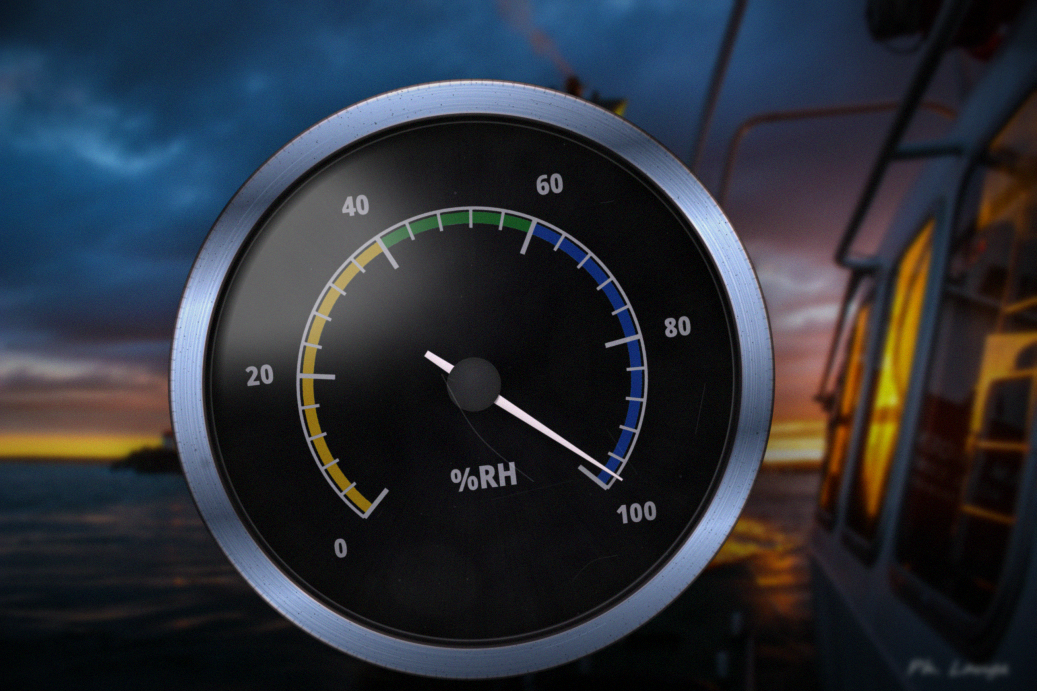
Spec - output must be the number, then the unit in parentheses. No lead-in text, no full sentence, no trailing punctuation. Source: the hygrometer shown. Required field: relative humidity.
98 (%)
